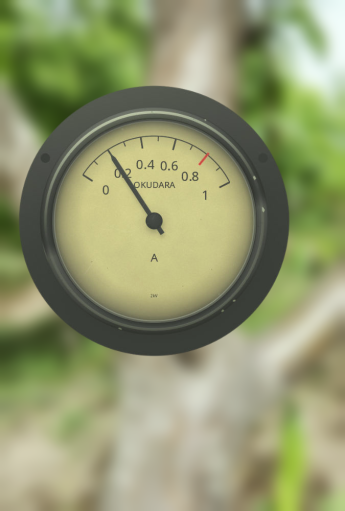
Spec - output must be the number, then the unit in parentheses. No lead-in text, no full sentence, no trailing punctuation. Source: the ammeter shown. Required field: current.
0.2 (A)
